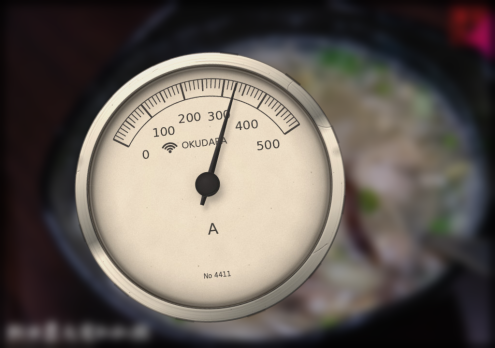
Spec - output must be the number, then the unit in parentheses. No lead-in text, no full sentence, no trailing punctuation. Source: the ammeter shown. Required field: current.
330 (A)
